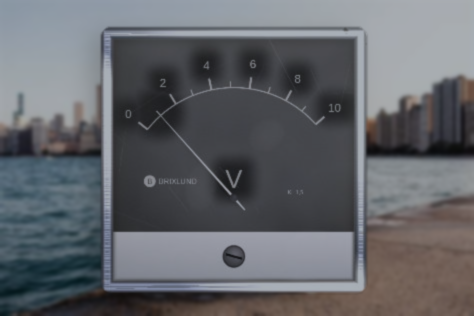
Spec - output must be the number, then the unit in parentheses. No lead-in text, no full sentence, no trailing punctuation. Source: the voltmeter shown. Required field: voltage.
1 (V)
